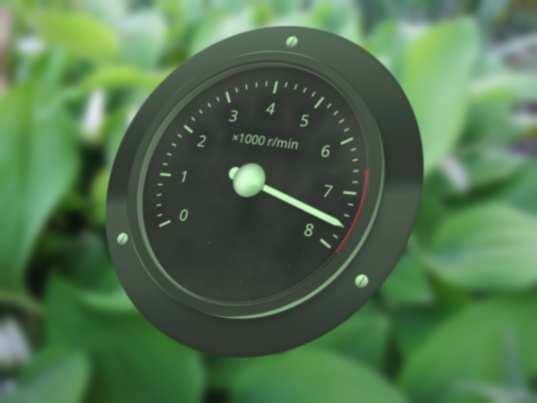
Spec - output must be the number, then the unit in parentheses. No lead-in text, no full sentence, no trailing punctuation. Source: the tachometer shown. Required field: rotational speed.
7600 (rpm)
